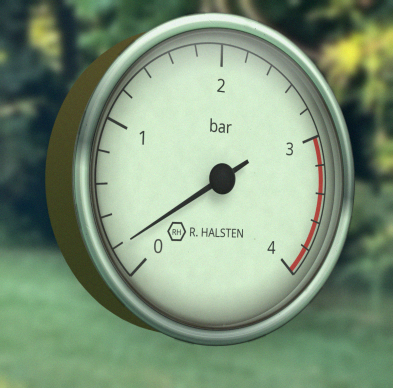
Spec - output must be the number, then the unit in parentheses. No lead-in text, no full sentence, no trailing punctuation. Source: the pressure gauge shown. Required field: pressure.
0.2 (bar)
